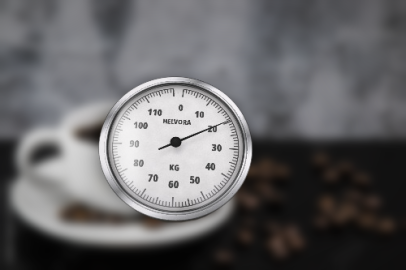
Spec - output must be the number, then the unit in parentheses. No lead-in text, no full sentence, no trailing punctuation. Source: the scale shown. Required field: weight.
20 (kg)
